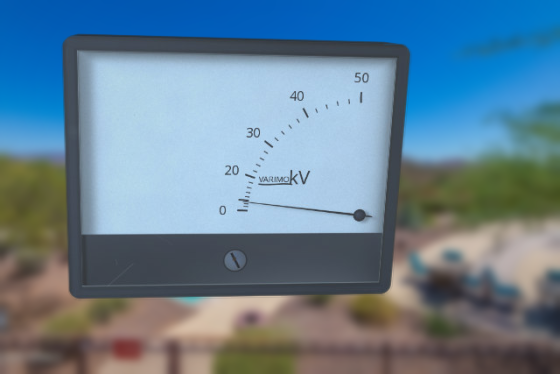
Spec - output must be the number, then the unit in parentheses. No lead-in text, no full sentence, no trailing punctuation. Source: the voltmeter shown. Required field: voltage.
10 (kV)
